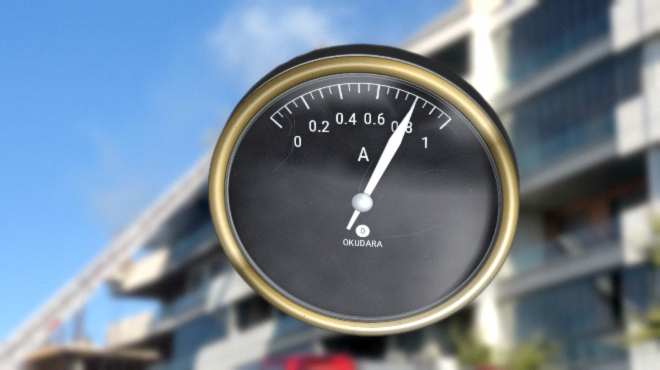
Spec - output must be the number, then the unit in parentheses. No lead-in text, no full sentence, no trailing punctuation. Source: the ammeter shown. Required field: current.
0.8 (A)
